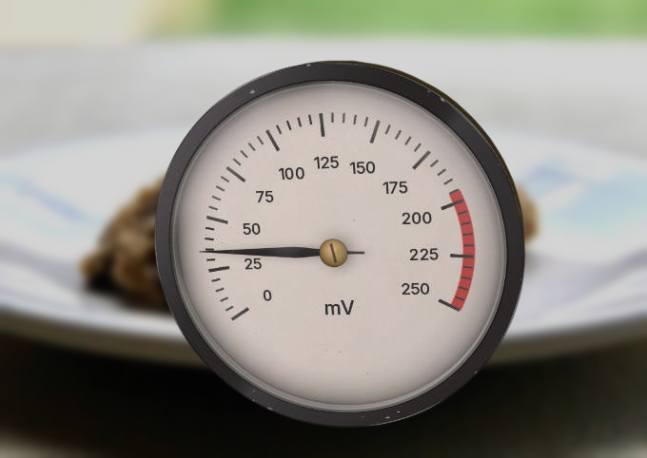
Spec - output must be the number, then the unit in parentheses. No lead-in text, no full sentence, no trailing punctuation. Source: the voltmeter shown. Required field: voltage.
35 (mV)
